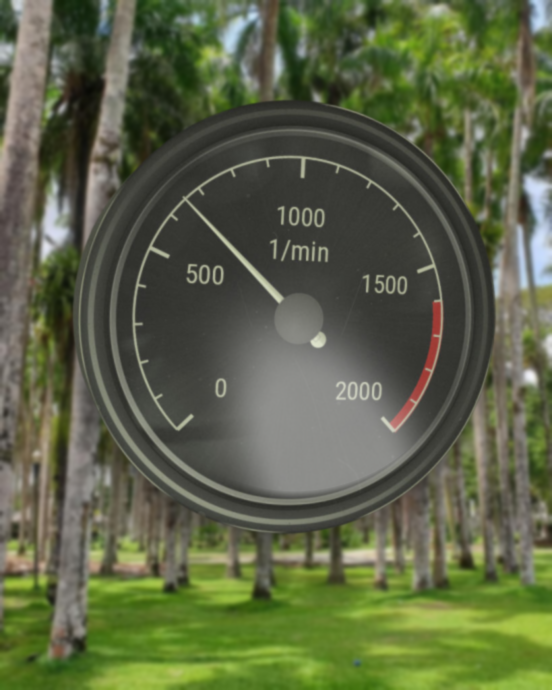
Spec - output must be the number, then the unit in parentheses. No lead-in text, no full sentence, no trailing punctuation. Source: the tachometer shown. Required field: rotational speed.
650 (rpm)
